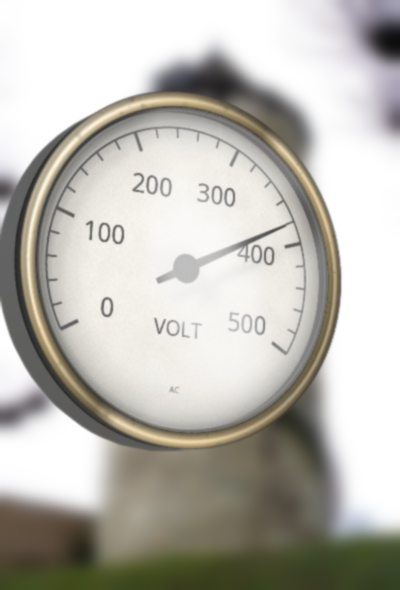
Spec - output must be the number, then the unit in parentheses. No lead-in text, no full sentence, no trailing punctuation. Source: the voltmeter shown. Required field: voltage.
380 (V)
